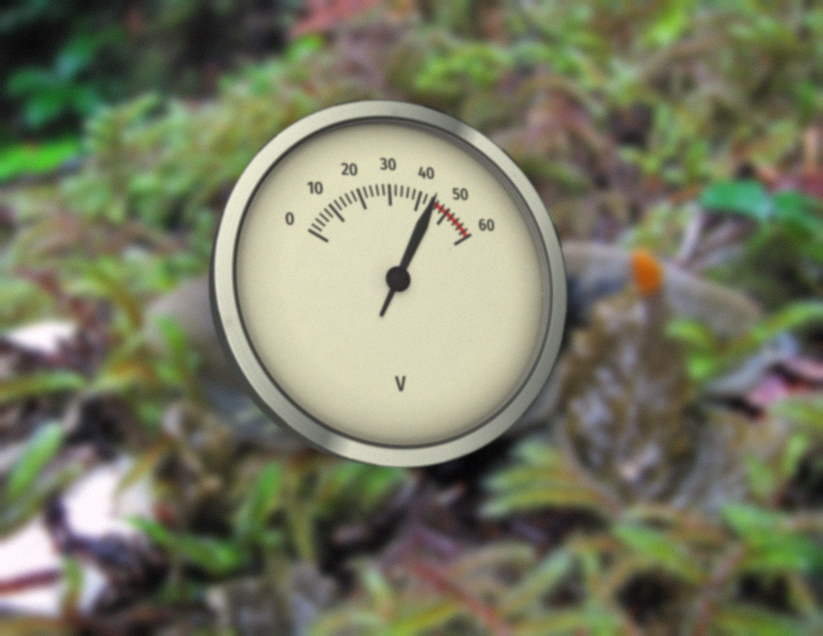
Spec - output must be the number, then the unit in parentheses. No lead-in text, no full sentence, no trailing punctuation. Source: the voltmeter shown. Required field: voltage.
44 (V)
